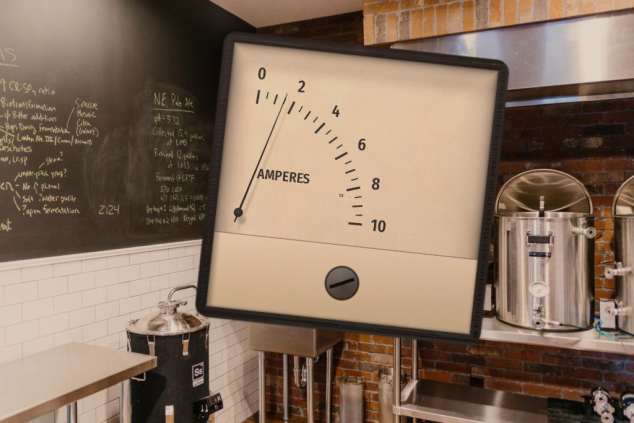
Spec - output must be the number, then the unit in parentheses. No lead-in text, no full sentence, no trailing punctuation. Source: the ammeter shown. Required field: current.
1.5 (A)
